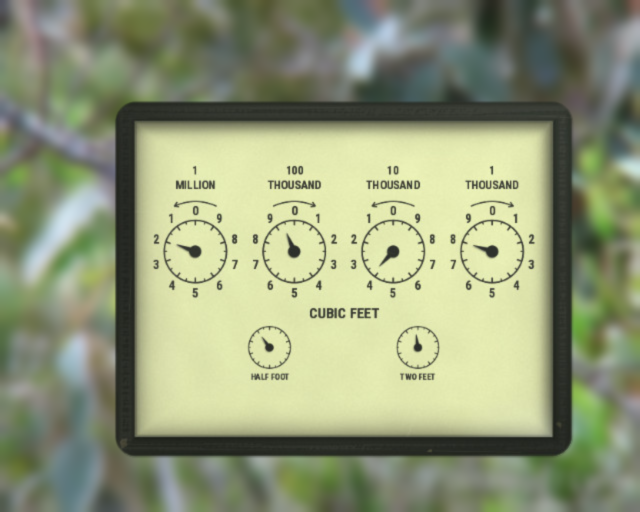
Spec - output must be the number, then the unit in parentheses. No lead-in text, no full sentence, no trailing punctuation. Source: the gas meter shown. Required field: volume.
193800 (ft³)
